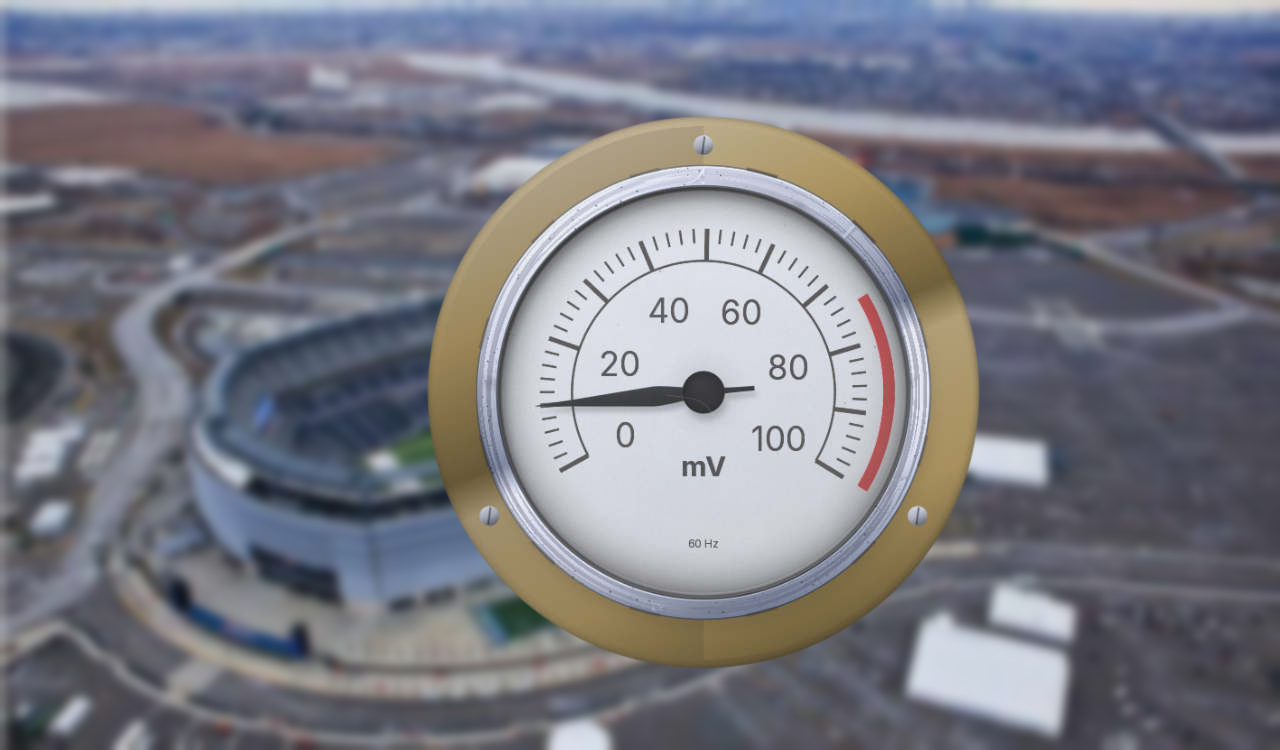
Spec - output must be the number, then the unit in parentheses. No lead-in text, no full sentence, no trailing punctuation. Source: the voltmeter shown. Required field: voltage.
10 (mV)
